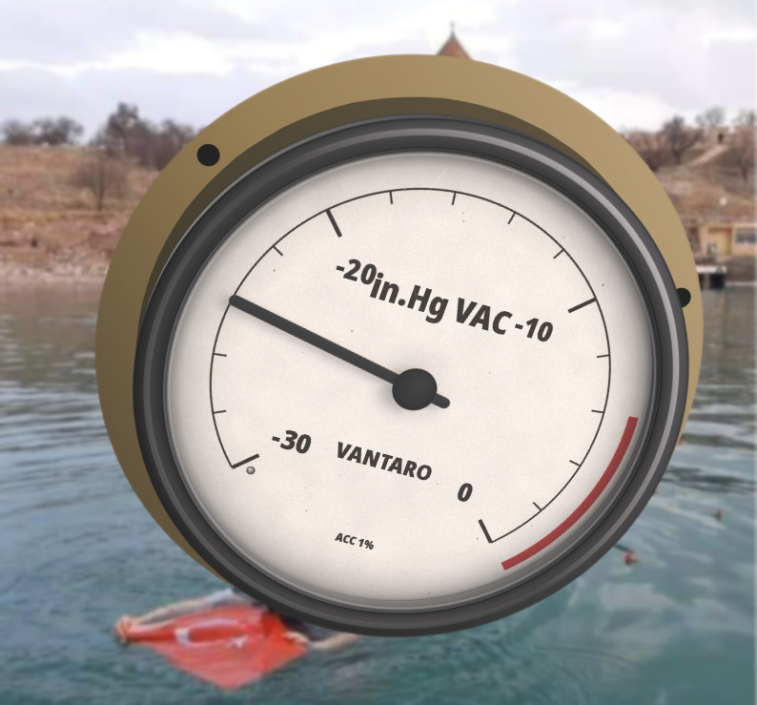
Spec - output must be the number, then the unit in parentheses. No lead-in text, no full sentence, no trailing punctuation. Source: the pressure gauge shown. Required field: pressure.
-24 (inHg)
